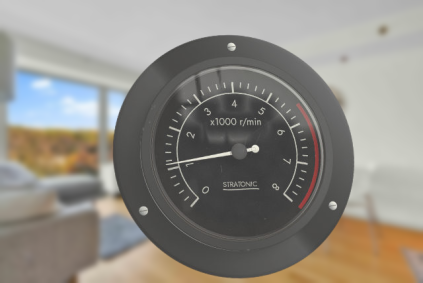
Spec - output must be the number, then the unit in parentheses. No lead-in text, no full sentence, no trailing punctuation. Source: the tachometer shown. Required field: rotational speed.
1100 (rpm)
